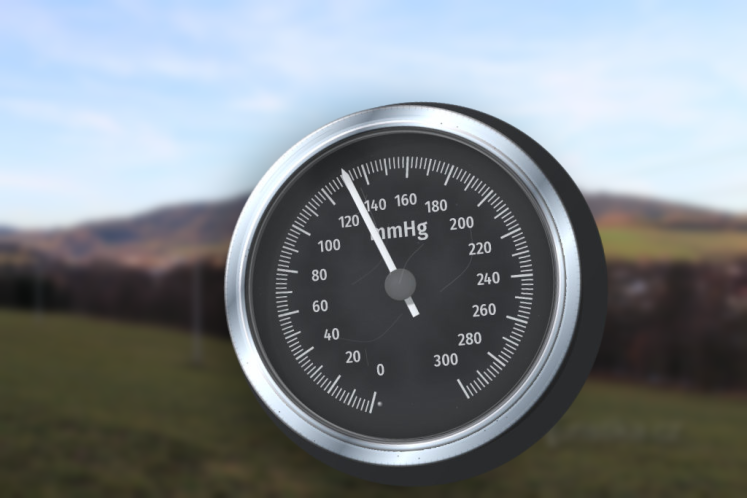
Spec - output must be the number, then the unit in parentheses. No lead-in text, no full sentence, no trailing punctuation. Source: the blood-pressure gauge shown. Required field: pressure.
132 (mmHg)
